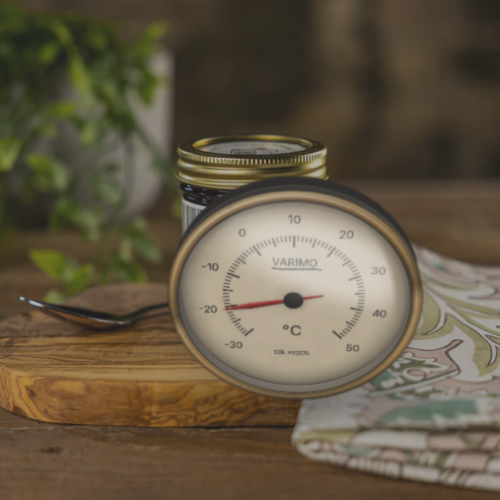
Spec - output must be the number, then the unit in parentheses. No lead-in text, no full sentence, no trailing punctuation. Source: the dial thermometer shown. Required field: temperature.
-20 (°C)
